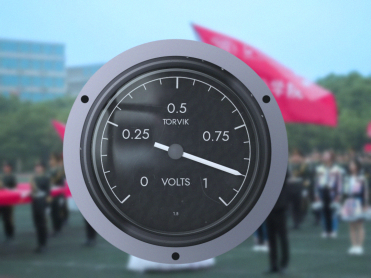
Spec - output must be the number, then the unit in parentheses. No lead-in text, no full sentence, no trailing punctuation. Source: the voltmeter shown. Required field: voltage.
0.9 (V)
